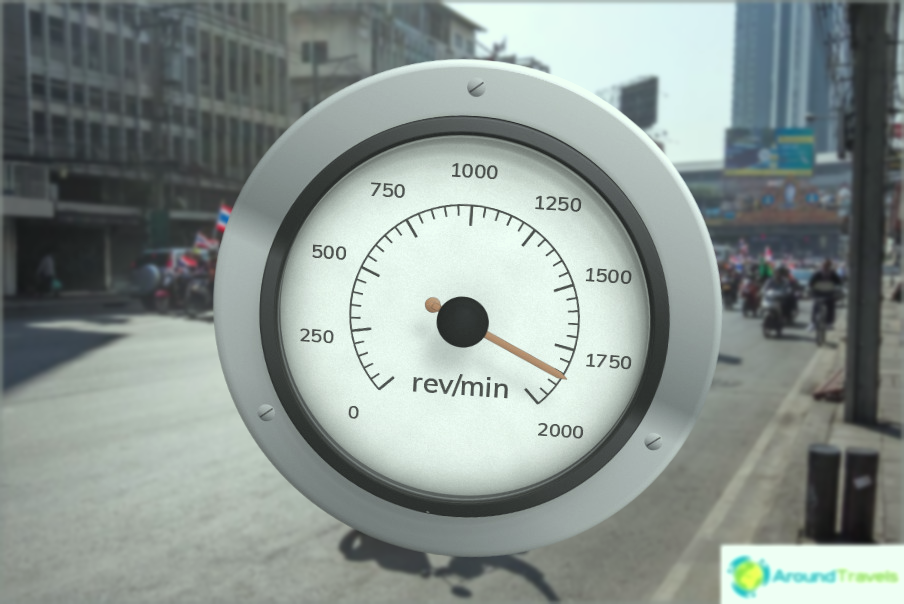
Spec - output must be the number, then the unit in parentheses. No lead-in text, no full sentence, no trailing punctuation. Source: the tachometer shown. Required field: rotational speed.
1850 (rpm)
